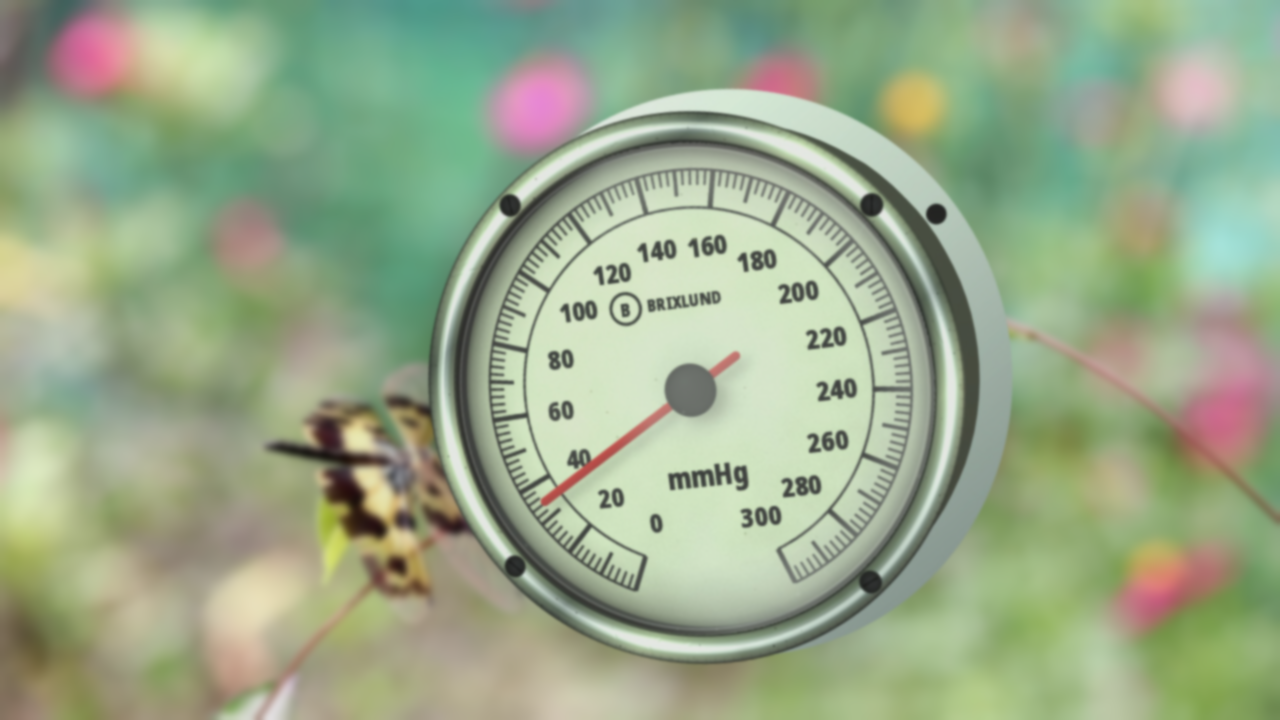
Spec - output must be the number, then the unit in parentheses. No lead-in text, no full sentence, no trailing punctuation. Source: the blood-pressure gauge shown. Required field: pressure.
34 (mmHg)
